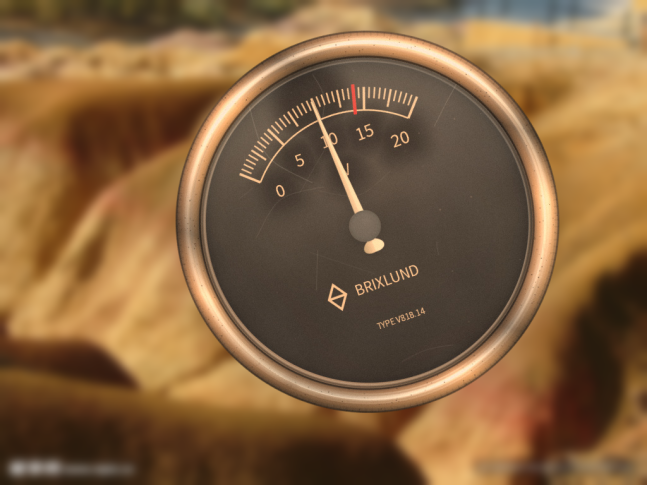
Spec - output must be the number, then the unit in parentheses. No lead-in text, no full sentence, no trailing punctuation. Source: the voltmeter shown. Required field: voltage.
10 (V)
